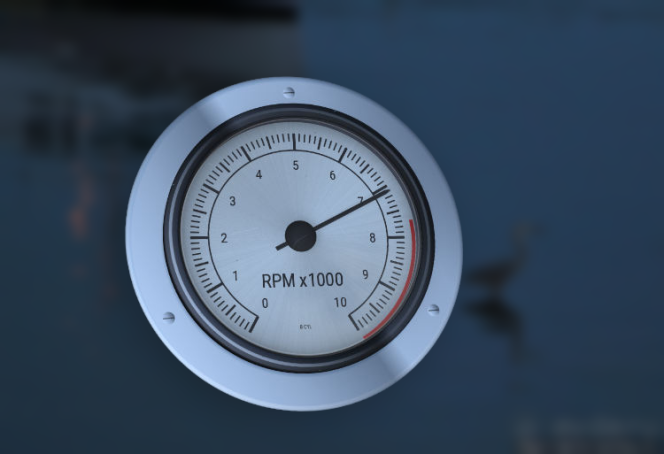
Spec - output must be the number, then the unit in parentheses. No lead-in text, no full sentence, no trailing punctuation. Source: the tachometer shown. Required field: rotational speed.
7100 (rpm)
